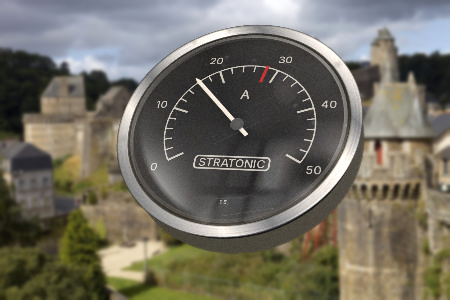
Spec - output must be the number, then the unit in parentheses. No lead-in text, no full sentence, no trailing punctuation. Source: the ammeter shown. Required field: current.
16 (A)
